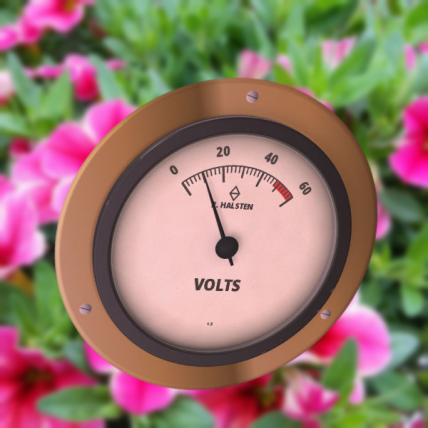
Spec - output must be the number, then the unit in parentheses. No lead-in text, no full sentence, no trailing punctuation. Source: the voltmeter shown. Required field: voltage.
10 (V)
